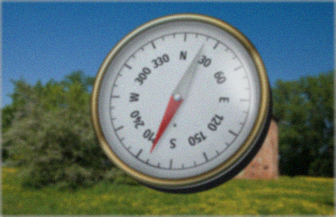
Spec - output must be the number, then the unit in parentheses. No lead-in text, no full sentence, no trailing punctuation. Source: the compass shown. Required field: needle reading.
200 (°)
